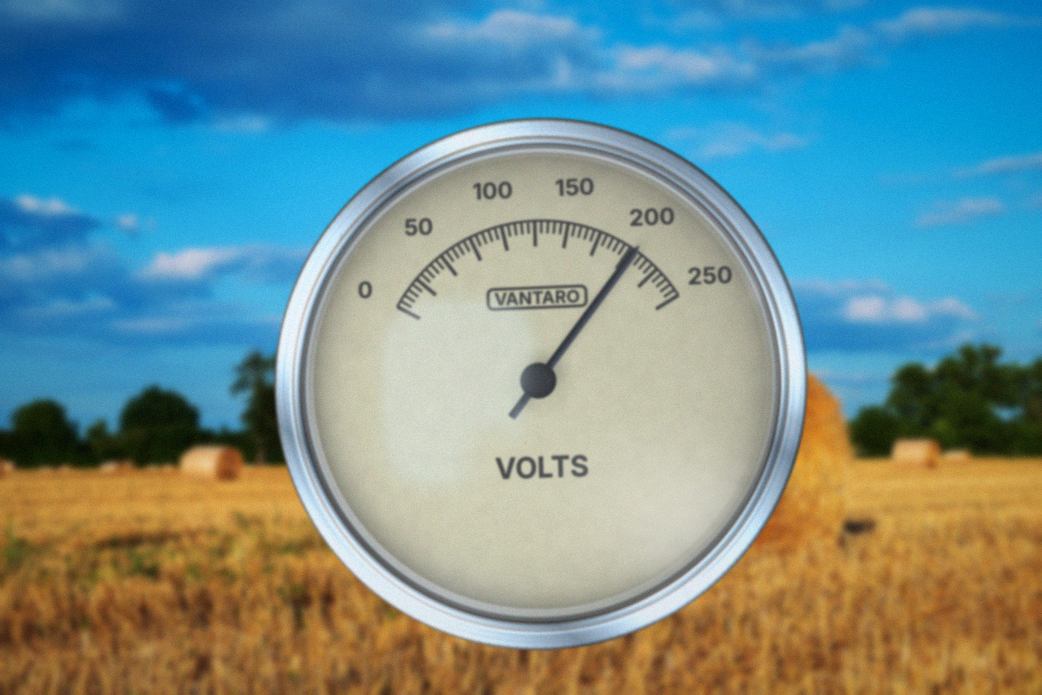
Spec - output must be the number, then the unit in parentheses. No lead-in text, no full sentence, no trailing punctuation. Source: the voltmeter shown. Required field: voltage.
205 (V)
